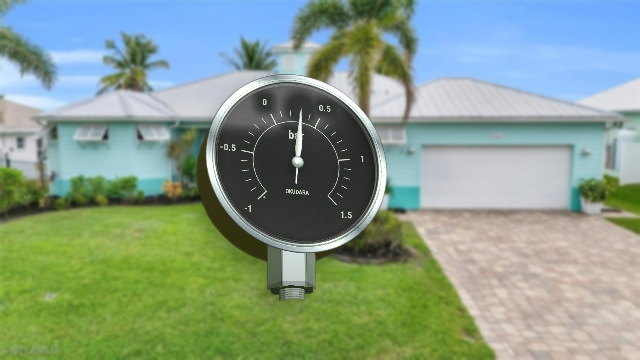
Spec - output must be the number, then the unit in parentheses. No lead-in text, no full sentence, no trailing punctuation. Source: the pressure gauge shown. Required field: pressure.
0.3 (bar)
